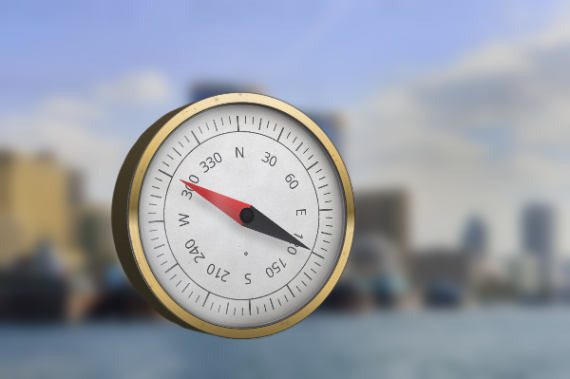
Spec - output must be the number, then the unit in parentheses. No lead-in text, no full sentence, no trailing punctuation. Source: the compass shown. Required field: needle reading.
300 (°)
